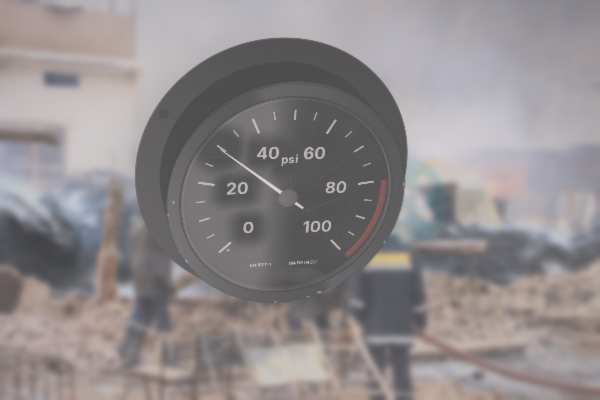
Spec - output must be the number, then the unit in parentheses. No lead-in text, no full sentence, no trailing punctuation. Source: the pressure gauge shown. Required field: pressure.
30 (psi)
